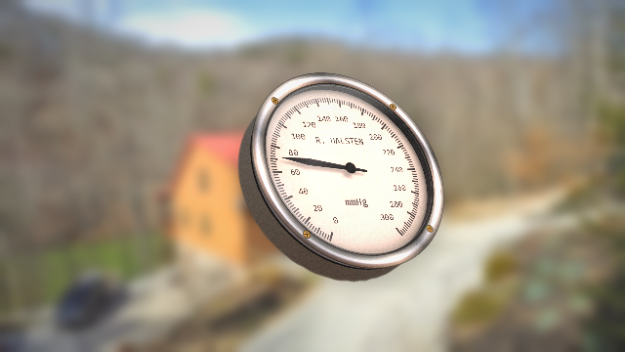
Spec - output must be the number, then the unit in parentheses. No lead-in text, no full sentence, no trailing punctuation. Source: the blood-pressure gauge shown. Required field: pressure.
70 (mmHg)
